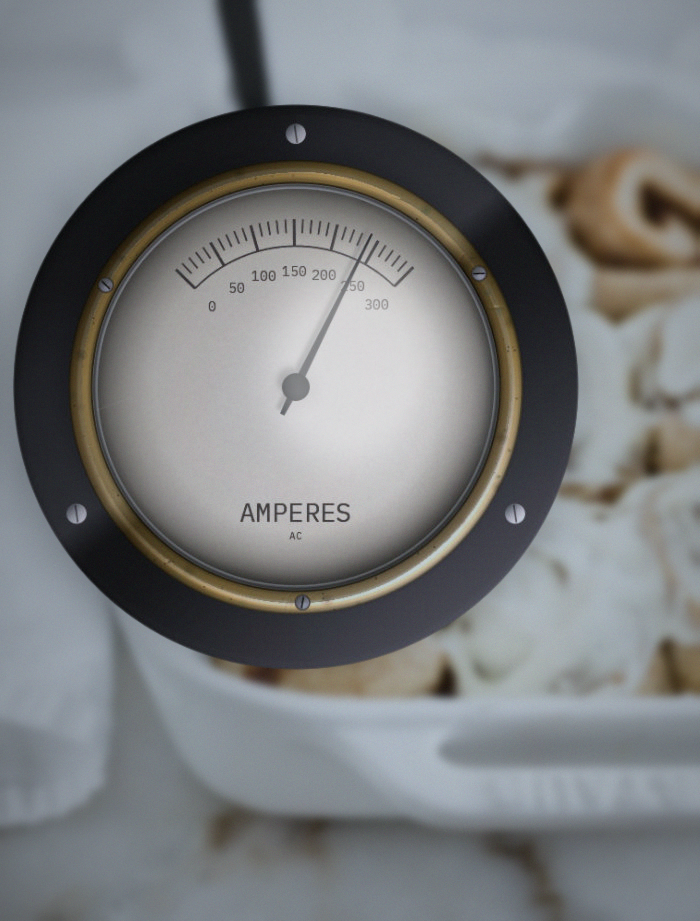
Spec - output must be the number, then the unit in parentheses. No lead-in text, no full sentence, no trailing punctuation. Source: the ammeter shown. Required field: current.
240 (A)
